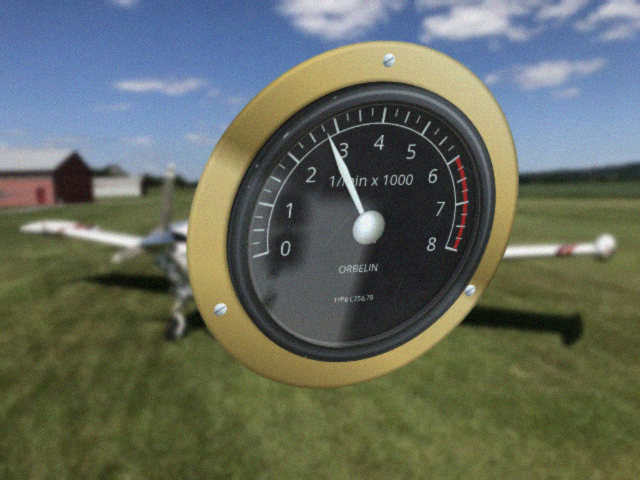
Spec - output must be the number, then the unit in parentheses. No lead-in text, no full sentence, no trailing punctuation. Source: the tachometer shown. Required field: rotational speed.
2750 (rpm)
